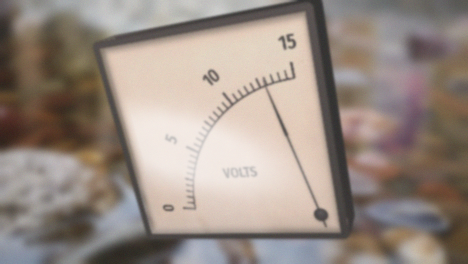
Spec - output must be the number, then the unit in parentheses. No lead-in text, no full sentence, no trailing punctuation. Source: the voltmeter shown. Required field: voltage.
13 (V)
